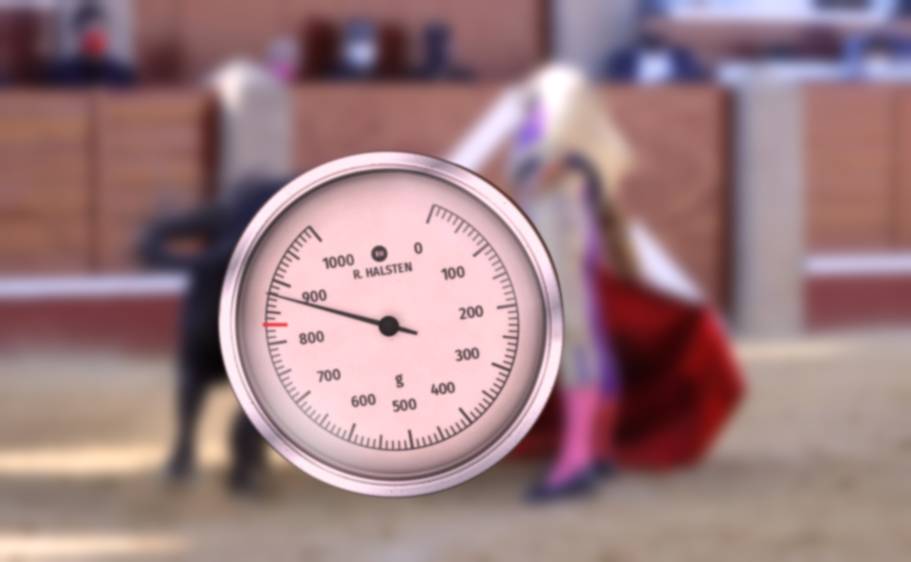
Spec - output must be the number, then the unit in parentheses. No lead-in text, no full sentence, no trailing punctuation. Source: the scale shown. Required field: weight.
880 (g)
